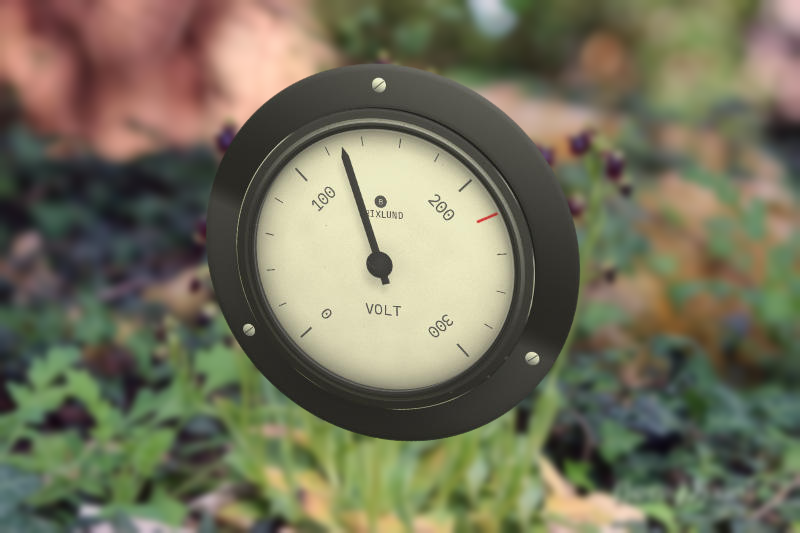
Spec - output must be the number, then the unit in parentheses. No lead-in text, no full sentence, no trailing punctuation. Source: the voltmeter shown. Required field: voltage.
130 (V)
